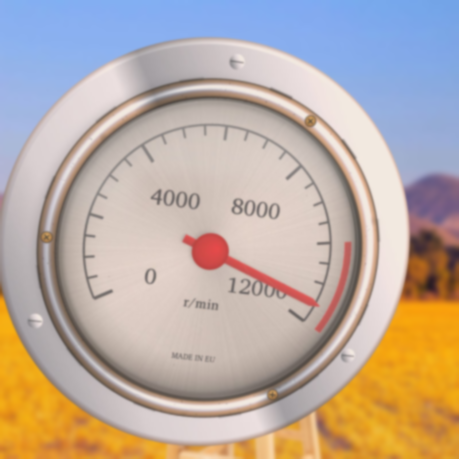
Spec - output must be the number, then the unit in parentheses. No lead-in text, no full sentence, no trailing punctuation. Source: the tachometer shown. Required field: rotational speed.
11500 (rpm)
